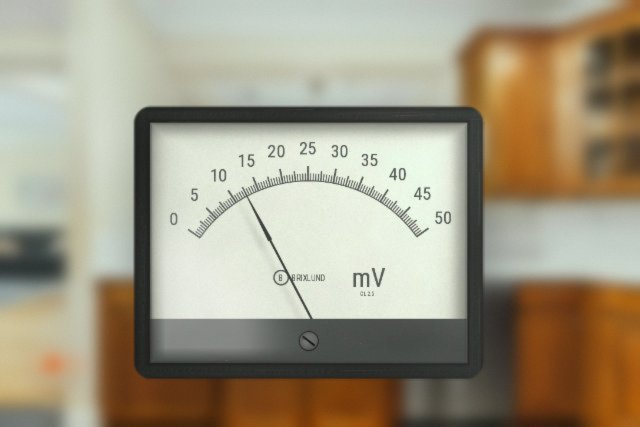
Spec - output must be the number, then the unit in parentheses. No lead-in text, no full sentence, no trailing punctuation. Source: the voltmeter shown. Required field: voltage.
12.5 (mV)
